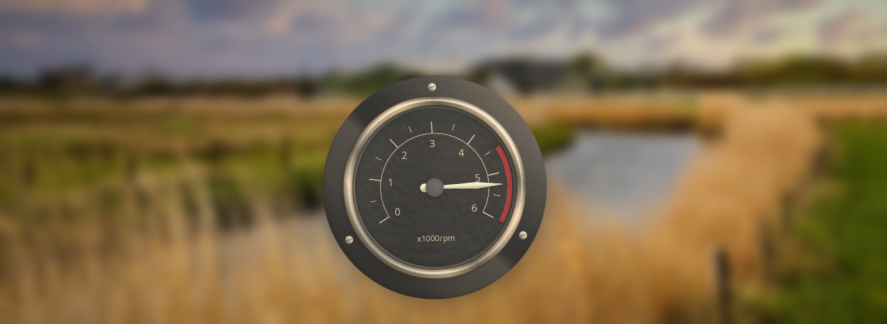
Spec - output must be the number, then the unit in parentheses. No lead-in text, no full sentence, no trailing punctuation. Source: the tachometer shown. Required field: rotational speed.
5250 (rpm)
